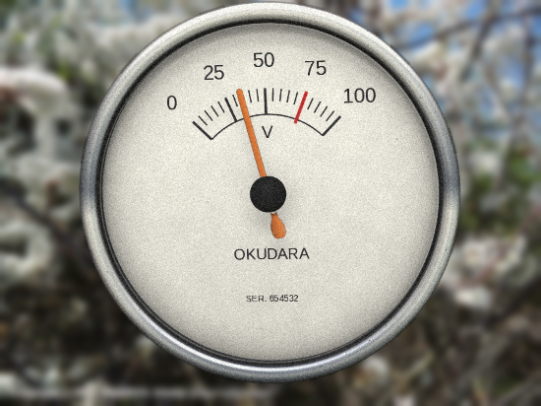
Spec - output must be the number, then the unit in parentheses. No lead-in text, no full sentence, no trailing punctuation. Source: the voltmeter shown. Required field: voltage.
35 (V)
